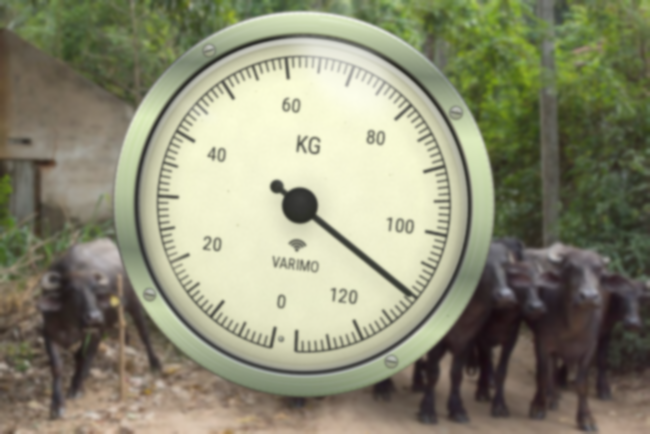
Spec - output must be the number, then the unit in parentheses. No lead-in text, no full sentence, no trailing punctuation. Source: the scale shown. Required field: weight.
110 (kg)
